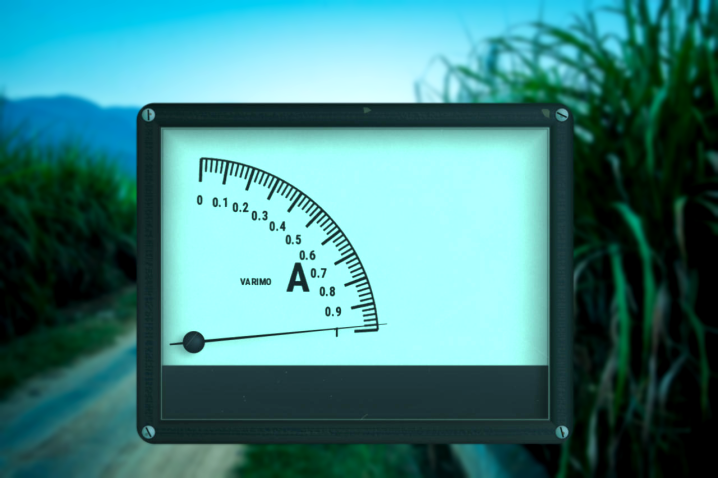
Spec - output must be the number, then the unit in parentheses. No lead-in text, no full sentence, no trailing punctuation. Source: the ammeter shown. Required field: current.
0.98 (A)
